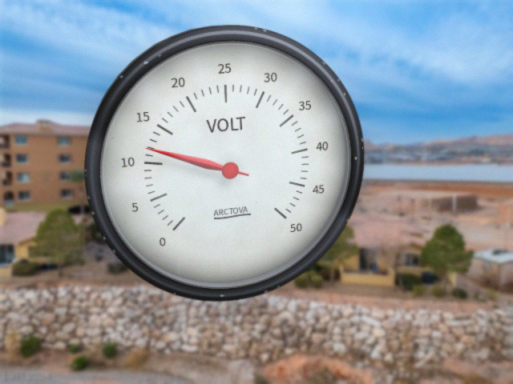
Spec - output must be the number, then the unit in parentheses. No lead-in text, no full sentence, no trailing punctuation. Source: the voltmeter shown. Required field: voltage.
12 (V)
